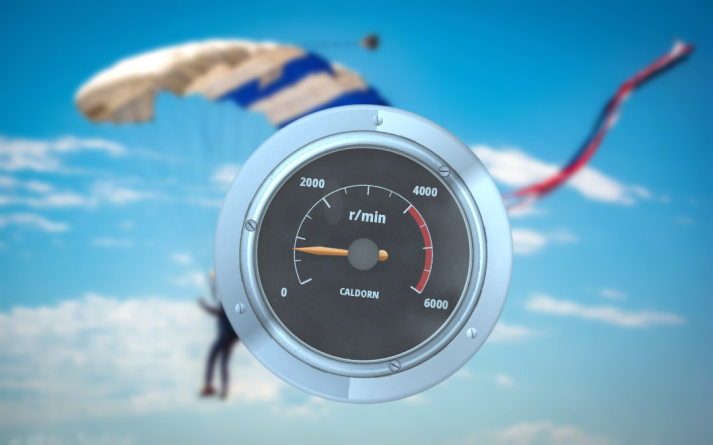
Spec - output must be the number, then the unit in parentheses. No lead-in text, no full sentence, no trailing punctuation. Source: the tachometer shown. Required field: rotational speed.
750 (rpm)
